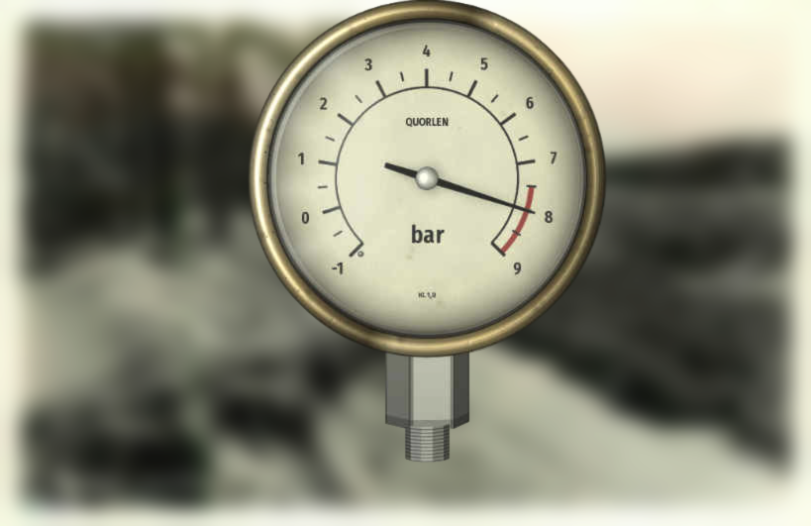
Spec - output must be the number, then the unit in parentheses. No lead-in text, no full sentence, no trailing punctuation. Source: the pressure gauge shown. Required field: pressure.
8 (bar)
